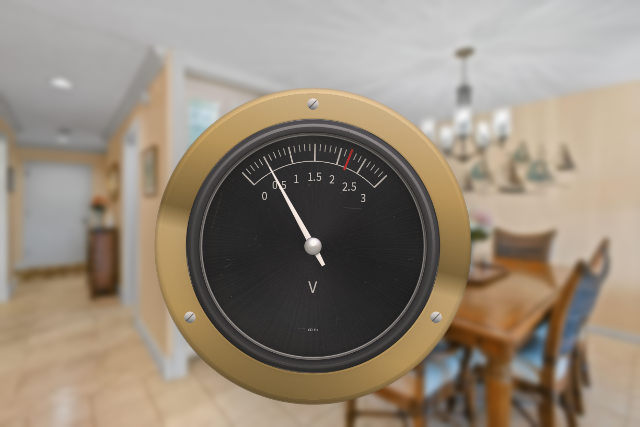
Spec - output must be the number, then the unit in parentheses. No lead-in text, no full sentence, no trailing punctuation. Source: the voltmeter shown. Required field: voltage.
0.5 (V)
